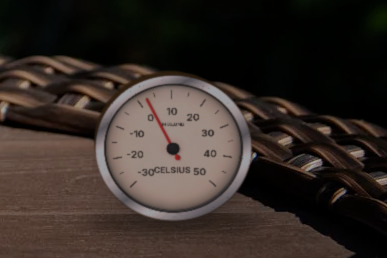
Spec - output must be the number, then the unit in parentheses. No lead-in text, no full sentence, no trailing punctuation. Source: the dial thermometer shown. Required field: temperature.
2.5 (°C)
